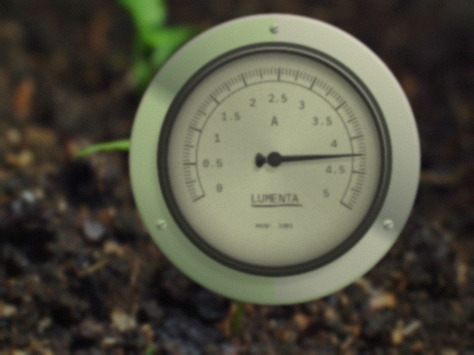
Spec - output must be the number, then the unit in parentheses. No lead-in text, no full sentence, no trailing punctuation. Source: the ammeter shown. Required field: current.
4.25 (A)
